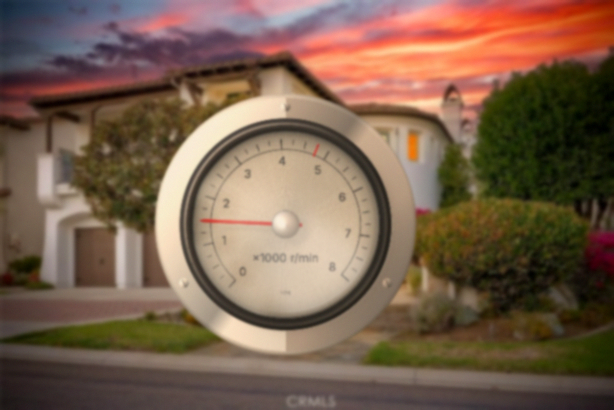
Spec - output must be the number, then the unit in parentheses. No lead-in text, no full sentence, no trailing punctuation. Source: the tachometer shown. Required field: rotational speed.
1500 (rpm)
